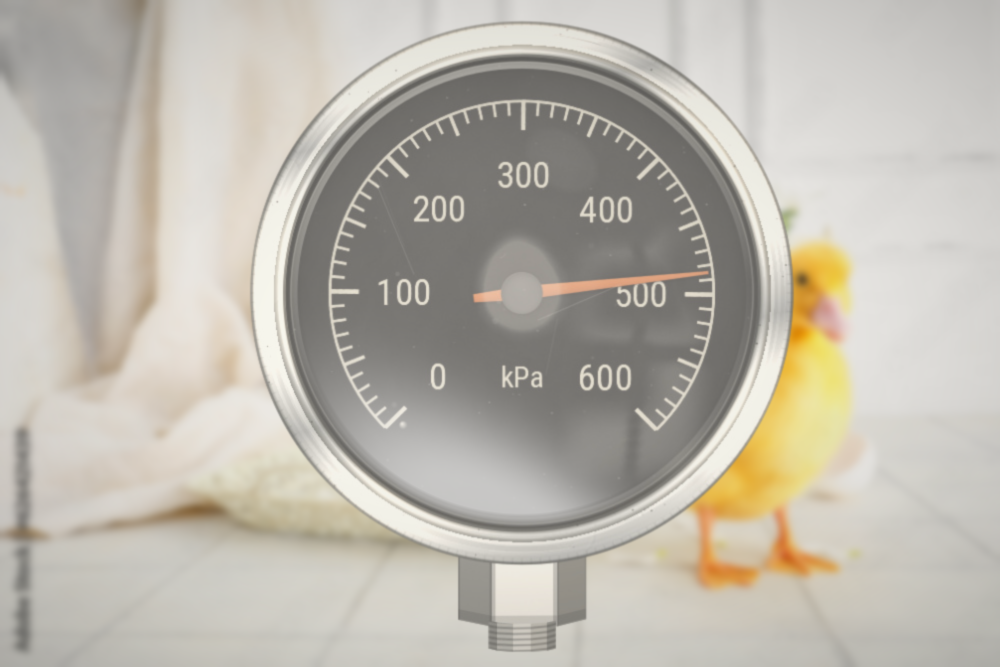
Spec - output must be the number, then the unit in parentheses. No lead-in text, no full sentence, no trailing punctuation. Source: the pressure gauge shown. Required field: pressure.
485 (kPa)
